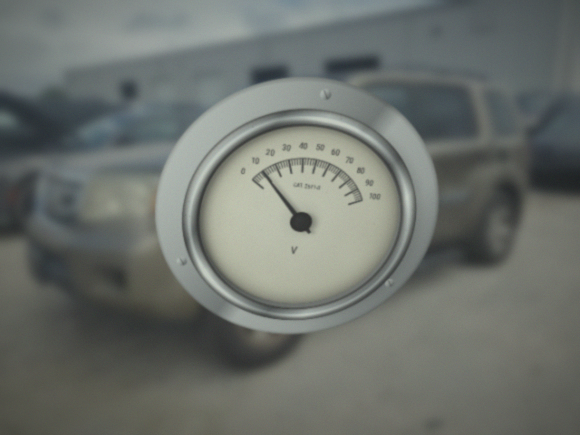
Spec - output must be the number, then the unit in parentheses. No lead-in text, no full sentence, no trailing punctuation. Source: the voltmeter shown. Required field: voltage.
10 (V)
